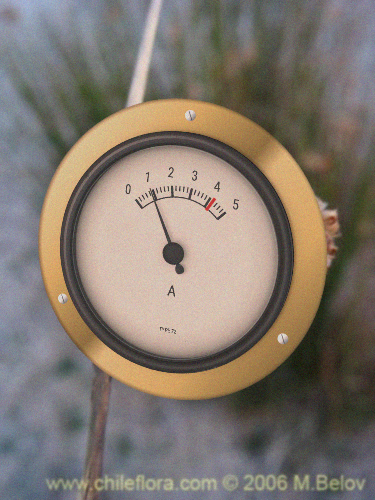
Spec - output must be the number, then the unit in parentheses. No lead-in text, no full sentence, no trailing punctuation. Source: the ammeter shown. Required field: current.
1 (A)
